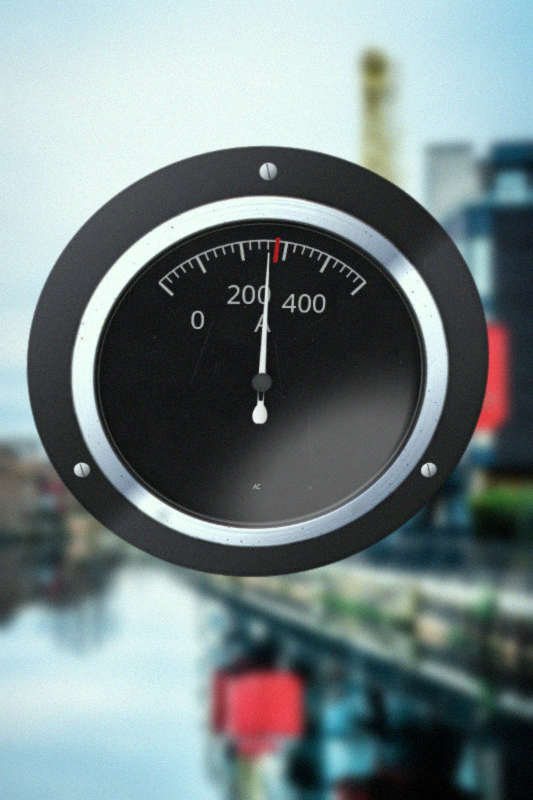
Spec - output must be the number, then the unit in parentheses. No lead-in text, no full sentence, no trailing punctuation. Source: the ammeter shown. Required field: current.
260 (A)
